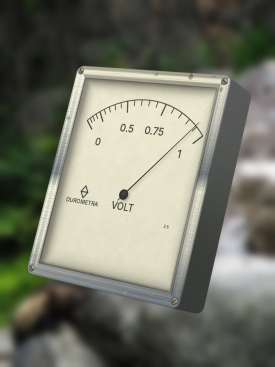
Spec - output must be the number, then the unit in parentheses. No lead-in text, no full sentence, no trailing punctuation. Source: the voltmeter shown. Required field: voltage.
0.95 (V)
